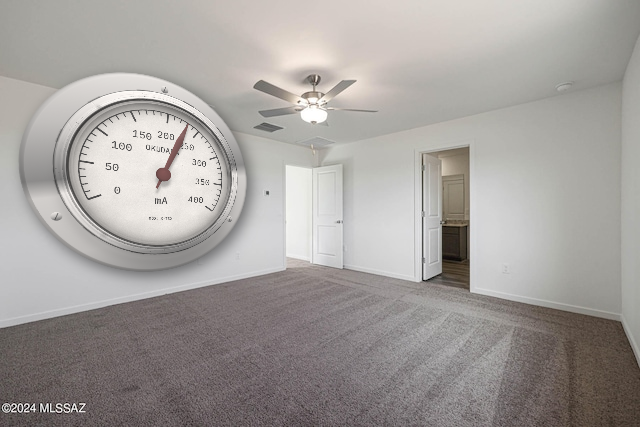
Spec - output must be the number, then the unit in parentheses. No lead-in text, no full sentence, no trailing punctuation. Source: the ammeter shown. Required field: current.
230 (mA)
